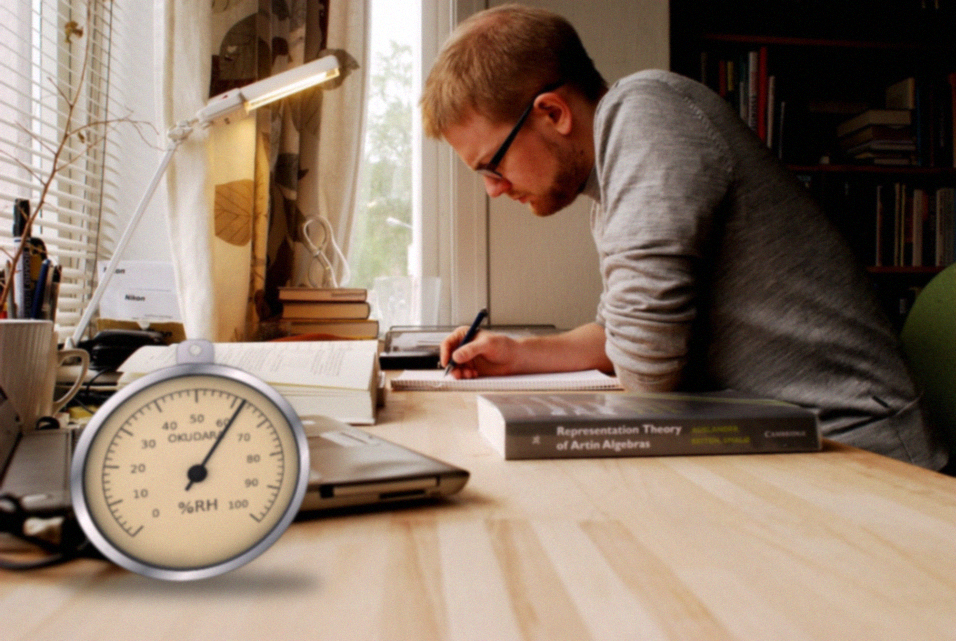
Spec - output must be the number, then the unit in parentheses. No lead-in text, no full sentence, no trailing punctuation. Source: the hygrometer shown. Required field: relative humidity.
62 (%)
